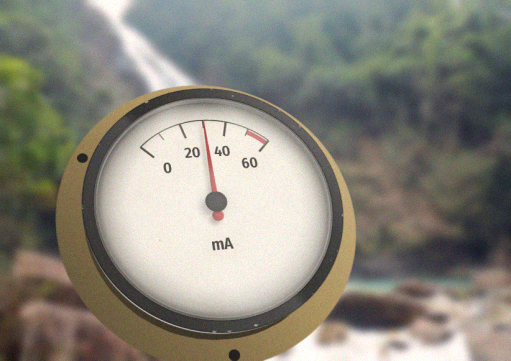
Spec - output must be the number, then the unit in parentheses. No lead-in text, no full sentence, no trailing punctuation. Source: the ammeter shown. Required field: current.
30 (mA)
